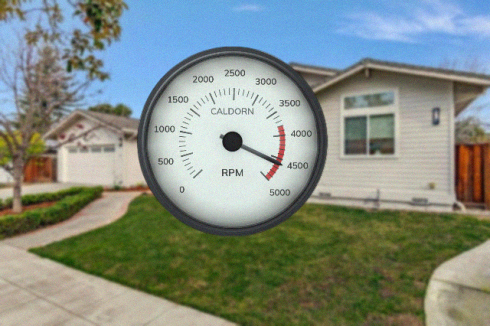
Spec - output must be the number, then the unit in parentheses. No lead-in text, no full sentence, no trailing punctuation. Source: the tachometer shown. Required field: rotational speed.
4600 (rpm)
